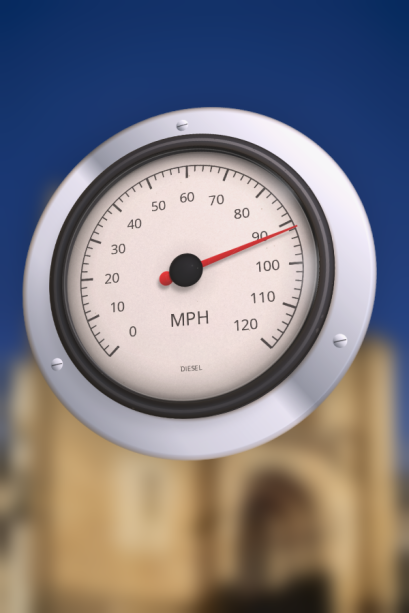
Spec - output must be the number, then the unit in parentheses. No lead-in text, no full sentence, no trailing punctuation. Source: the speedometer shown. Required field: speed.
92 (mph)
